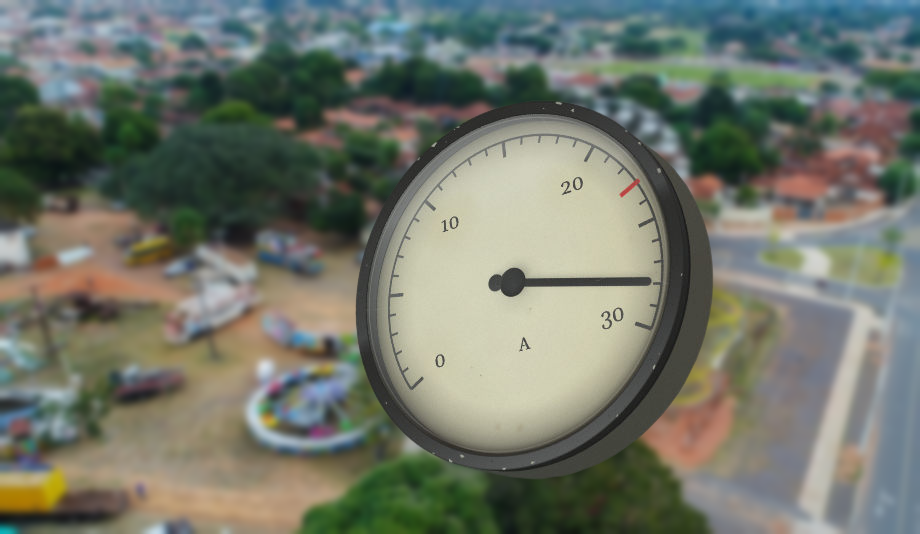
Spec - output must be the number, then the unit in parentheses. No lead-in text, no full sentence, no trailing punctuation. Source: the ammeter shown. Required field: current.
28 (A)
